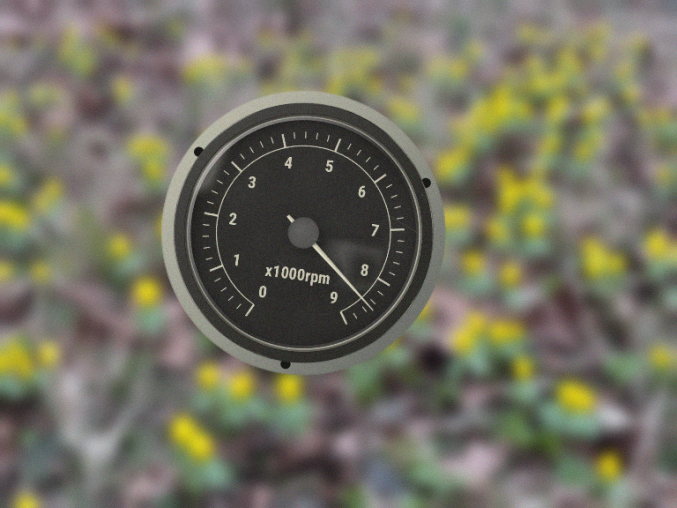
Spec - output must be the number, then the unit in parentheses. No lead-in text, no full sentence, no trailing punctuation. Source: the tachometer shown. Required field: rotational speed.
8500 (rpm)
